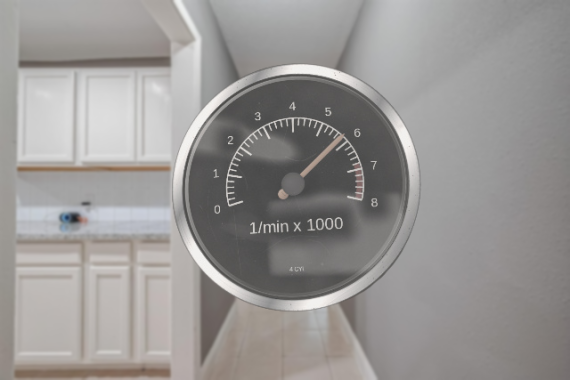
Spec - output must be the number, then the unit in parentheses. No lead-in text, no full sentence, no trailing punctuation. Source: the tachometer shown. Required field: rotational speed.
5800 (rpm)
